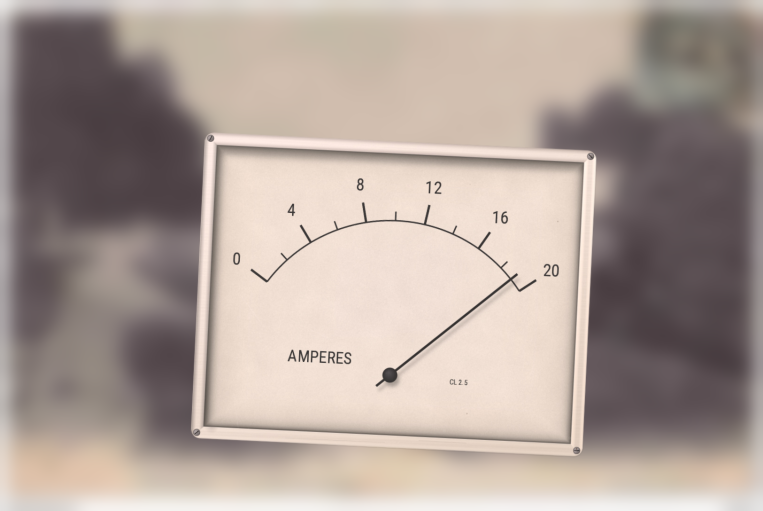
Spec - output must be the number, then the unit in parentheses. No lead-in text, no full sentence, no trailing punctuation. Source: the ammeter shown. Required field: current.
19 (A)
